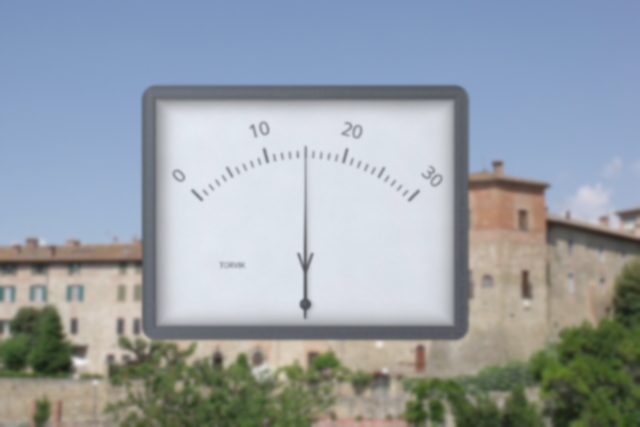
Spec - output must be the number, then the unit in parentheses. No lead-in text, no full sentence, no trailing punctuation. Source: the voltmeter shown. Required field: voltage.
15 (V)
